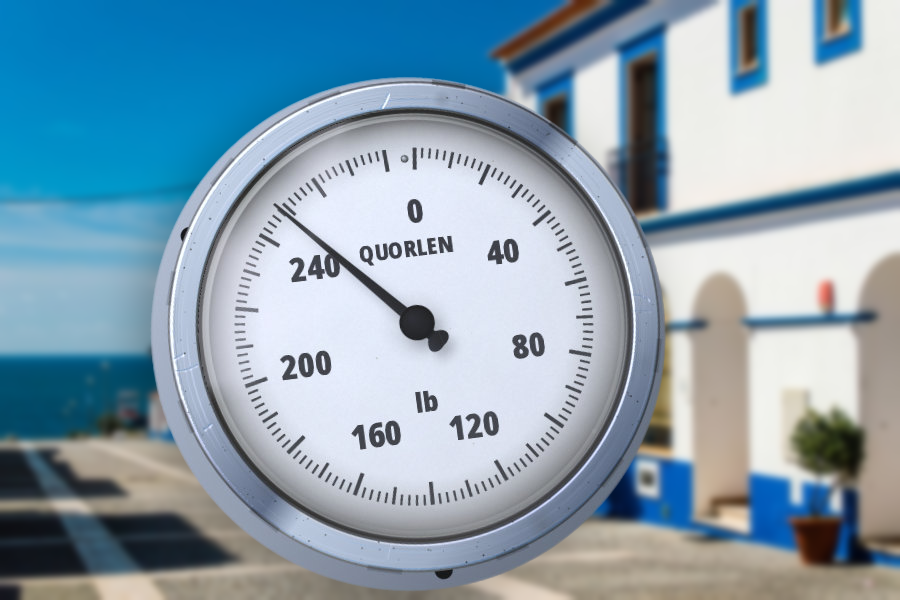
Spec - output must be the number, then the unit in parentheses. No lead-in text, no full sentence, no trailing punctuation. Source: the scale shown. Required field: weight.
248 (lb)
